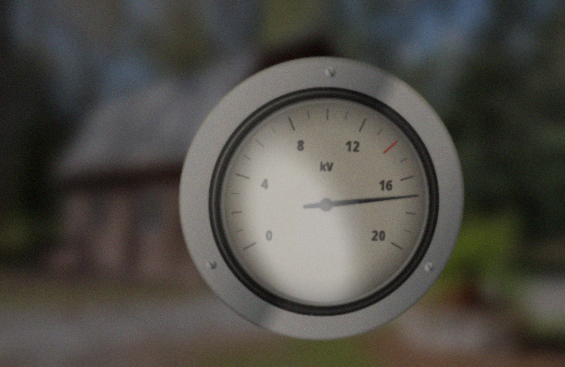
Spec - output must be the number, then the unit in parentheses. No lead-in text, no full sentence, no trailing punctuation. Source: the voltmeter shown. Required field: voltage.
17 (kV)
